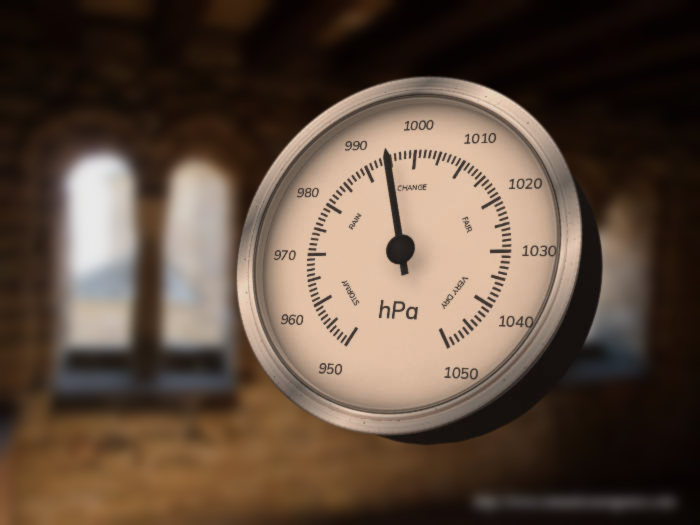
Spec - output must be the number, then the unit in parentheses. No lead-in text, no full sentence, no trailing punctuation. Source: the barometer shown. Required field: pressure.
995 (hPa)
